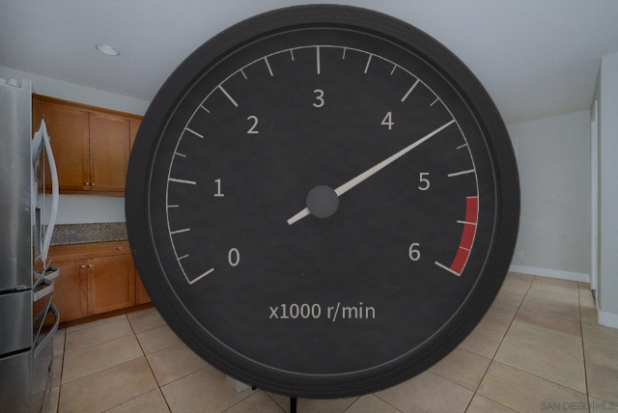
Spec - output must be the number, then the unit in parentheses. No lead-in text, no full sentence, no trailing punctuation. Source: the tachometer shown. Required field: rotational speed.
4500 (rpm)
